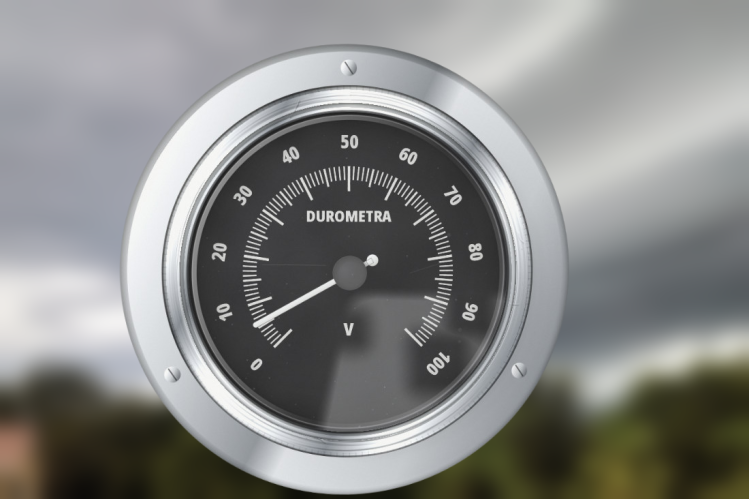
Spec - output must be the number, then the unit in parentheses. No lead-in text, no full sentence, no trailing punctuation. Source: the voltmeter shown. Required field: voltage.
6 (V)
